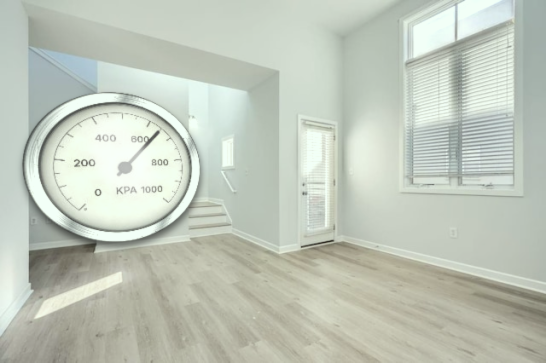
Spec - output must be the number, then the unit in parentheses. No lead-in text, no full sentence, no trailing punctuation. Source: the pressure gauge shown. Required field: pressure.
650 (kPa)
